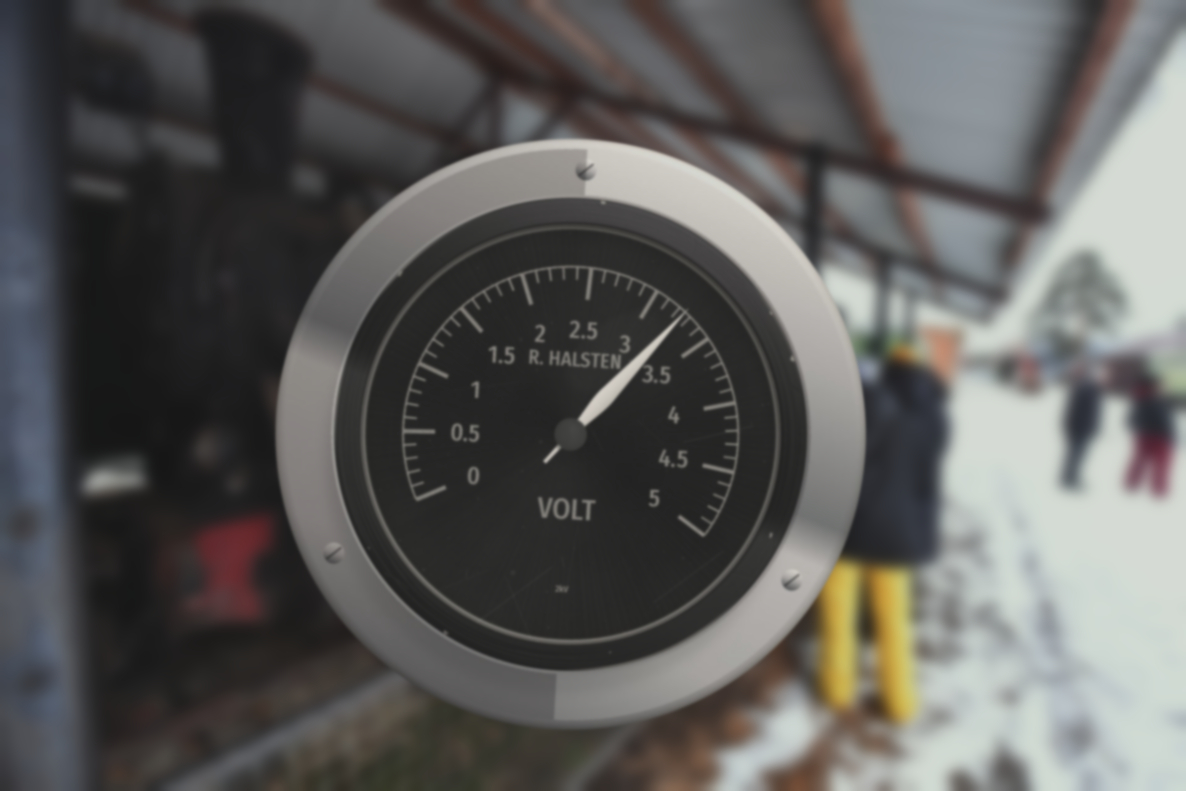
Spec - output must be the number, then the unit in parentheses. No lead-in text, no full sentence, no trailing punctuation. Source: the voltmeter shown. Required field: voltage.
3.25 (V)
